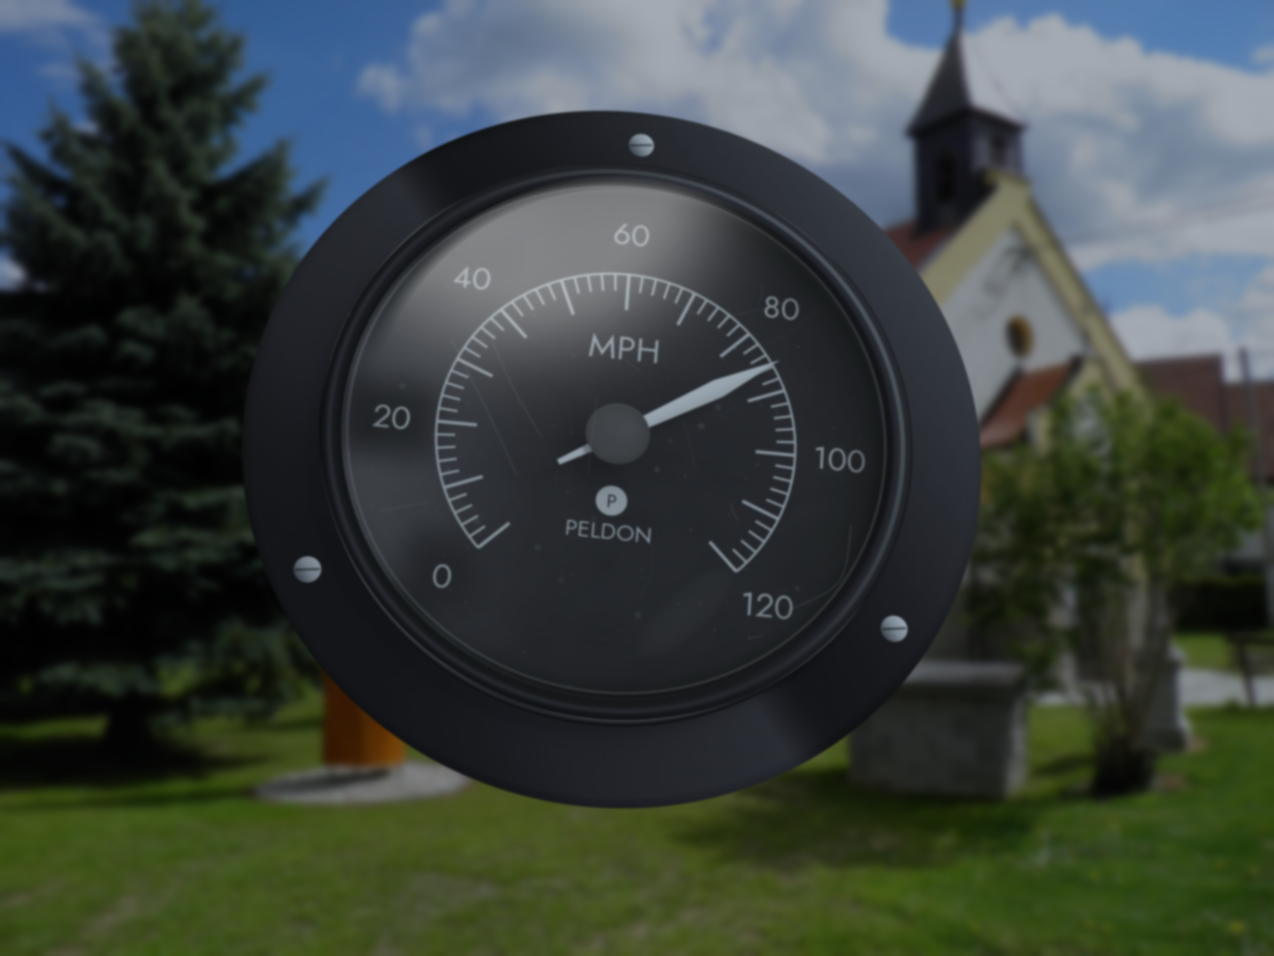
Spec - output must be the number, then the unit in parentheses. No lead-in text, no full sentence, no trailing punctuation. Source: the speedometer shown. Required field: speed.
86 (mph)
